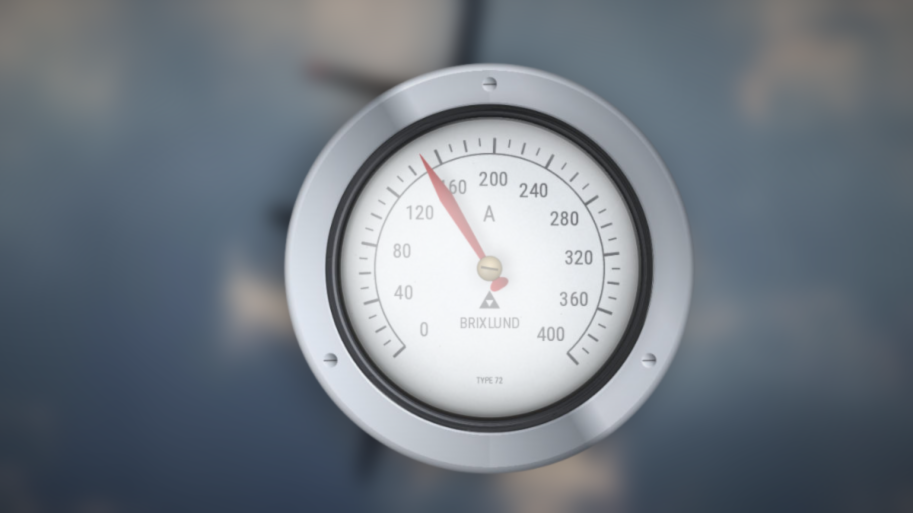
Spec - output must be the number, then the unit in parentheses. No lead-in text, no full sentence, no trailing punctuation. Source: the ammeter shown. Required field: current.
150 (A)
